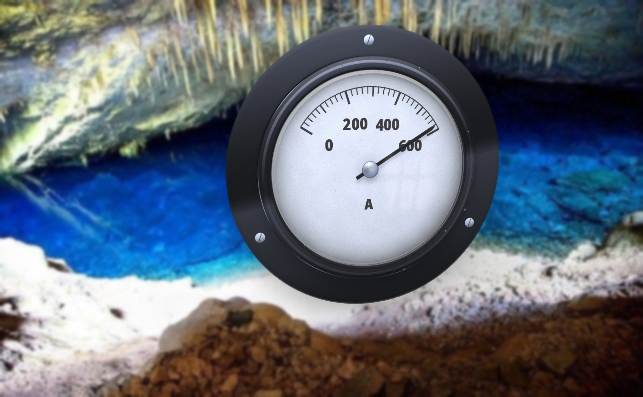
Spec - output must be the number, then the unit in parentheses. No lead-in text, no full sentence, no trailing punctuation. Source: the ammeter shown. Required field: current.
580 (A)
